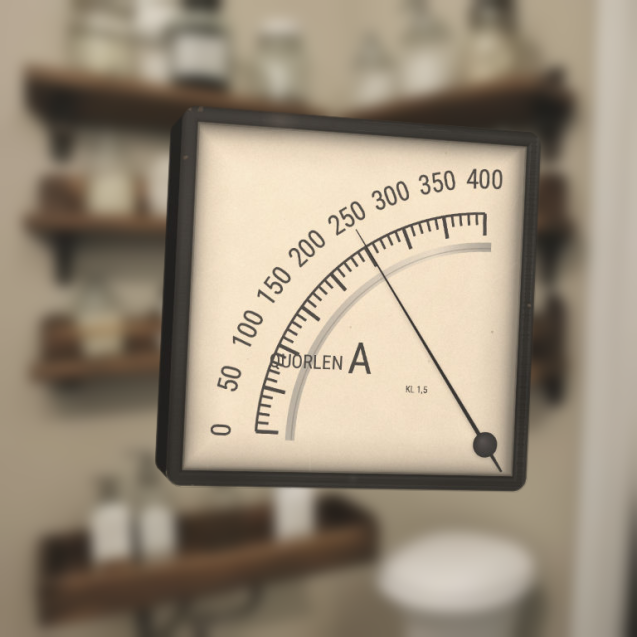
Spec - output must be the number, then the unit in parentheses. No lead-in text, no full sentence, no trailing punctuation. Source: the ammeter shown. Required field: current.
250 (A)
